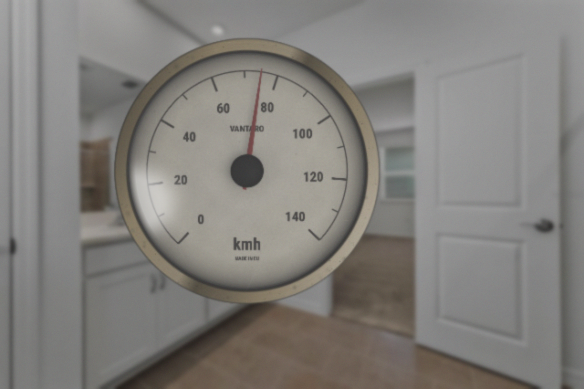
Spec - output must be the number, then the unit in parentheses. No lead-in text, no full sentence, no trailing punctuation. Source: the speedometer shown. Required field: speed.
75 (km/h)
